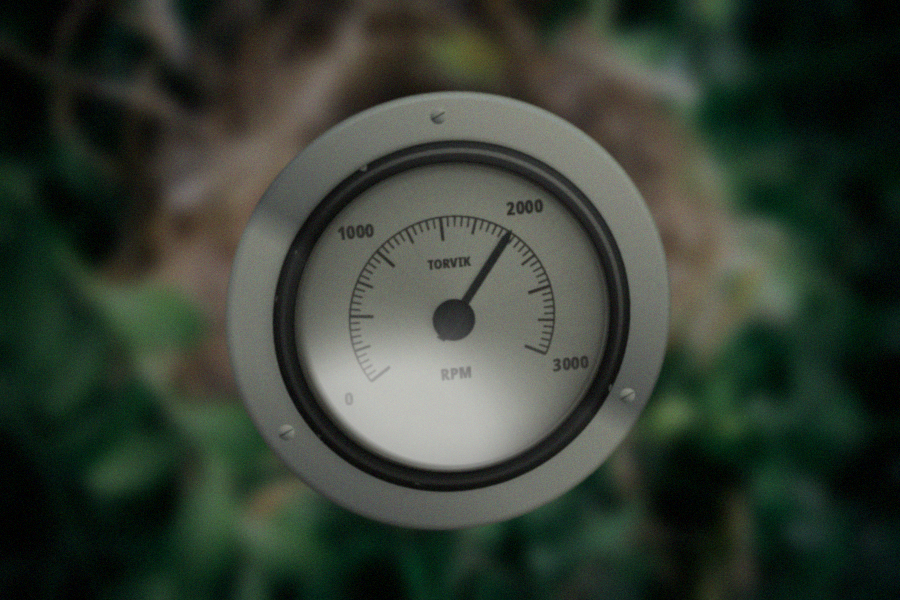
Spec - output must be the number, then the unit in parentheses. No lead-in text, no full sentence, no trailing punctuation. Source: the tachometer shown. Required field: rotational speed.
2000 (rpm)
